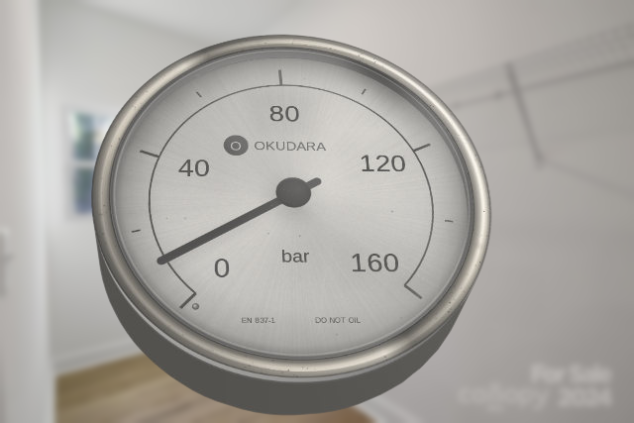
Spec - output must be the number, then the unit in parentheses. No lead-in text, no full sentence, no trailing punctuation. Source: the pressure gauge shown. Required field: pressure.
10 (bar)
